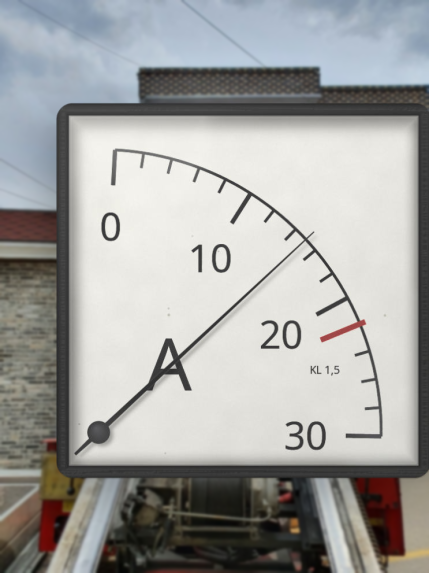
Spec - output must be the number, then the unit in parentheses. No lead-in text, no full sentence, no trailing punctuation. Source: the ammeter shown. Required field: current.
15 (A)
